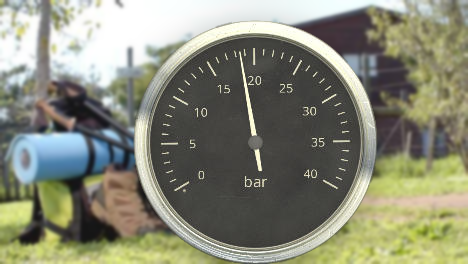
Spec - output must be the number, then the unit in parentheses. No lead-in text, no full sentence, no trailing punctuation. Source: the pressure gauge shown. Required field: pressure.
18.5 (bar)
